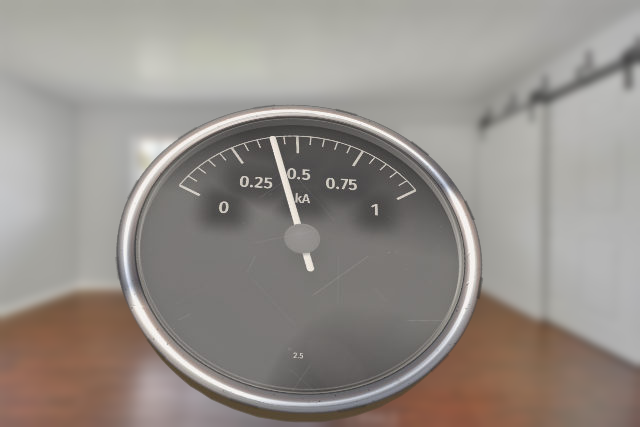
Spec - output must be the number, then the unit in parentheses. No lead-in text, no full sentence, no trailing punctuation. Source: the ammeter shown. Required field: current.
0.4 (kA)
